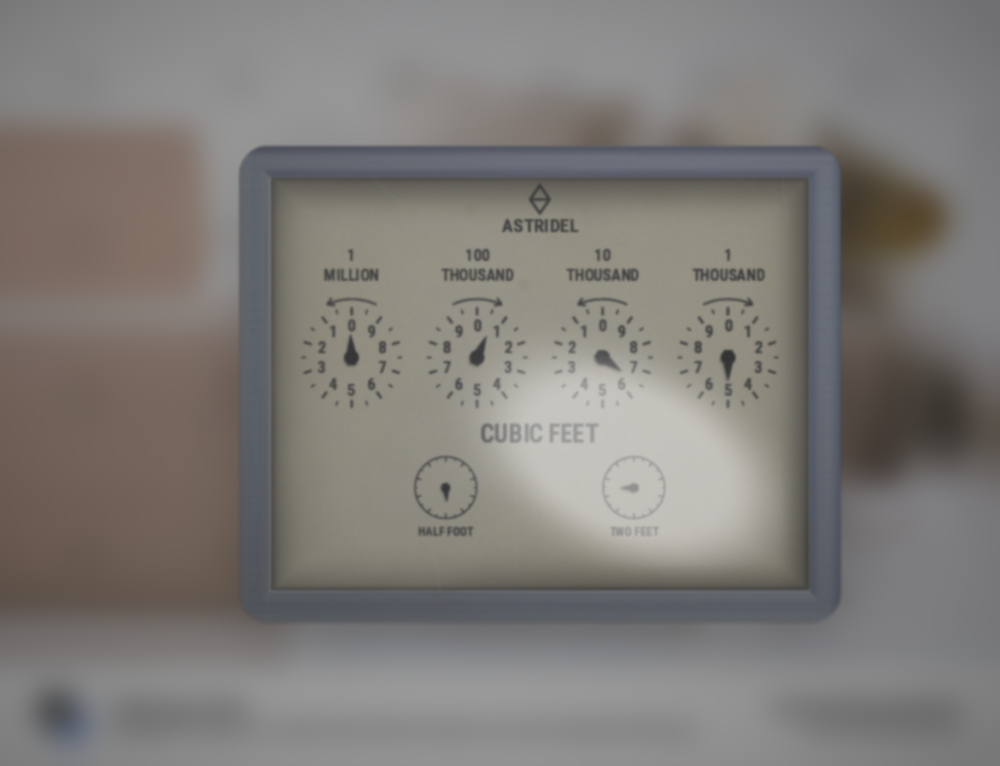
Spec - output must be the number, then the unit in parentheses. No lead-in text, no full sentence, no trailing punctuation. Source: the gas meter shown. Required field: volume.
6500 (ft³)
